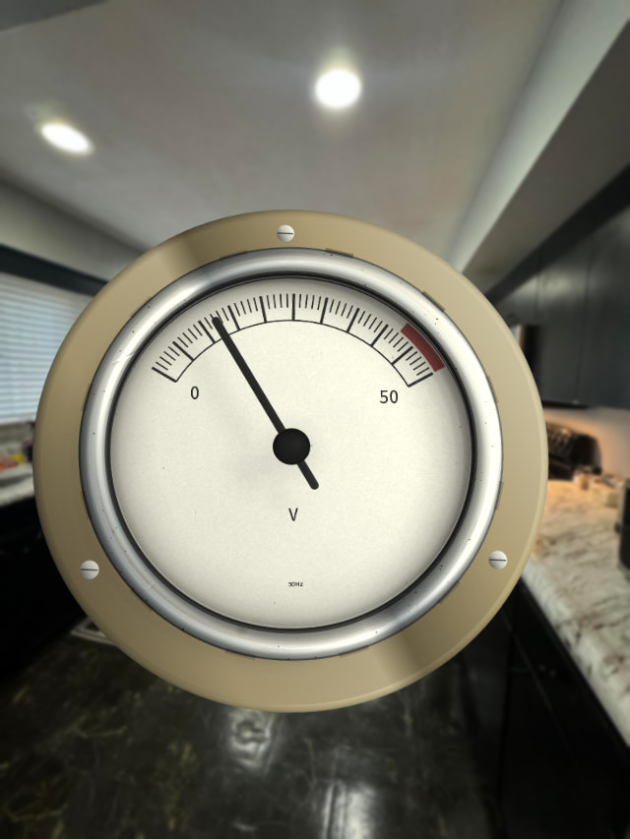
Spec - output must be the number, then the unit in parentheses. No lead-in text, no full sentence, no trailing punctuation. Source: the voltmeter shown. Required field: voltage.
12 (V)
